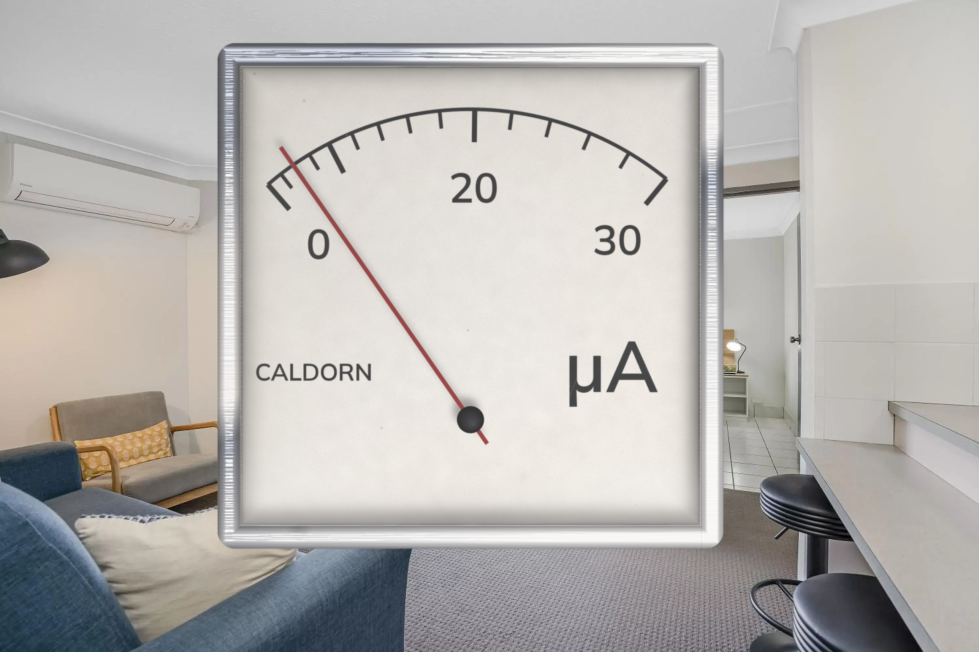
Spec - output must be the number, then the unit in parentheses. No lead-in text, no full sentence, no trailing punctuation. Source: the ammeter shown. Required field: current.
6 (µA)
